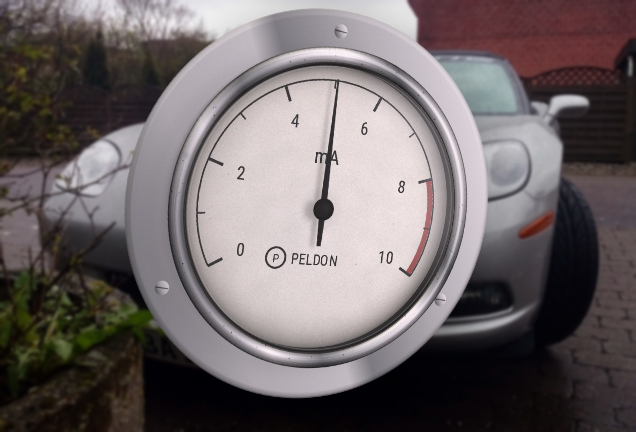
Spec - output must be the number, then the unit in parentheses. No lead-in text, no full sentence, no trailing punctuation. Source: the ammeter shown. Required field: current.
5 (mA)
